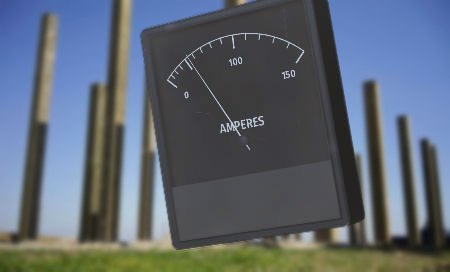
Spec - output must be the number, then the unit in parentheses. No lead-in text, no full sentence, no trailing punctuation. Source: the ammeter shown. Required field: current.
55 (A)
